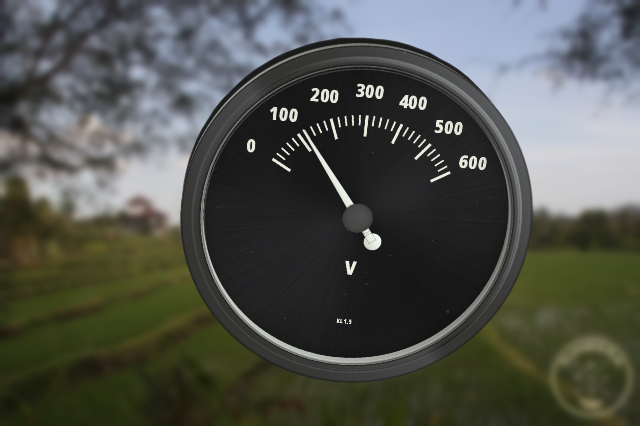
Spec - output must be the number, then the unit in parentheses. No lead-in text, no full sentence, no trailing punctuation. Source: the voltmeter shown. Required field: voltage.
120 (V)
